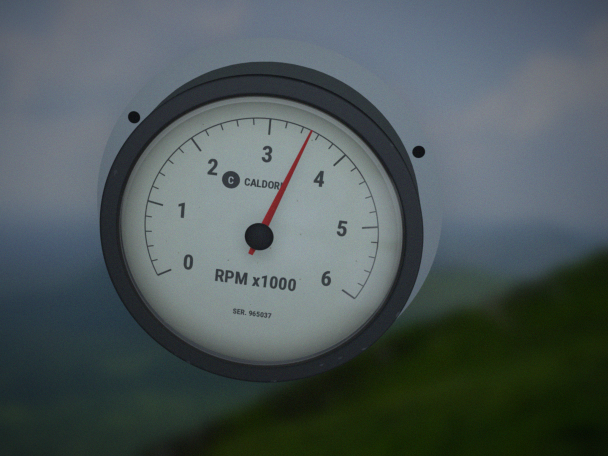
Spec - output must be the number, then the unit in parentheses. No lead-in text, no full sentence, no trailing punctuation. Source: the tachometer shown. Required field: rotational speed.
3500 (rpm)
